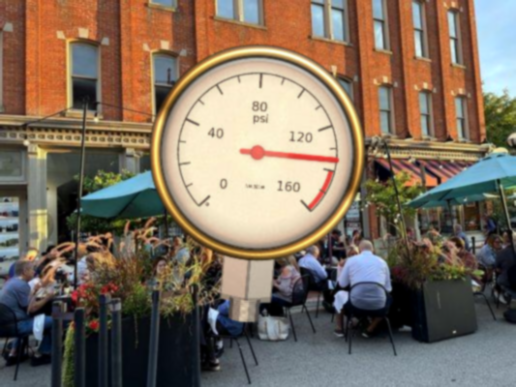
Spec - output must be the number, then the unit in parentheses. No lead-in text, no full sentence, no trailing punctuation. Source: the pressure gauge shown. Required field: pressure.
135 (psi)
